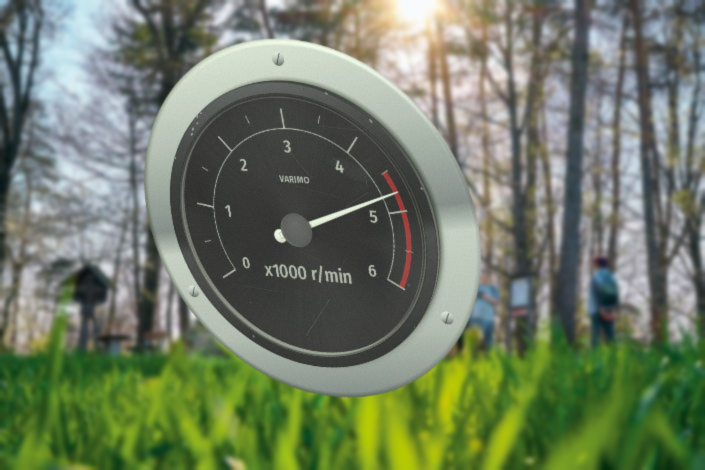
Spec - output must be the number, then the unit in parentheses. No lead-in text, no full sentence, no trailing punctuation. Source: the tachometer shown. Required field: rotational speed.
4750 (rpm)
